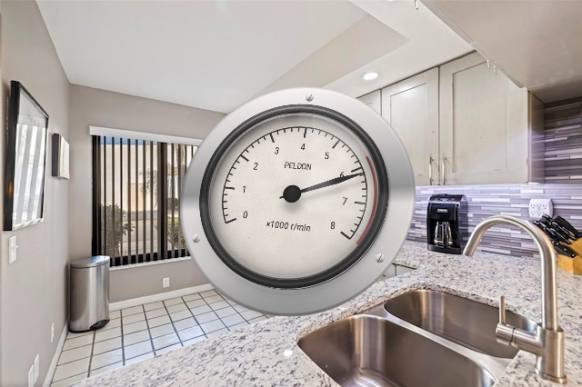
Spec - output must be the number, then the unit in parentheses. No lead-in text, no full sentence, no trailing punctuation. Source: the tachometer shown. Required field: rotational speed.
6200 (rpm)
